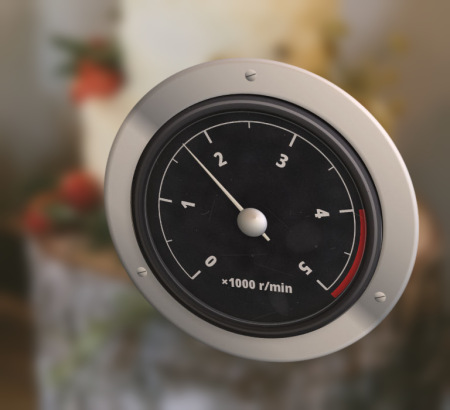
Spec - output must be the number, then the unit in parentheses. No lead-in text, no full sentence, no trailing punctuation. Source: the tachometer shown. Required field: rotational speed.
1750 (rpm)
